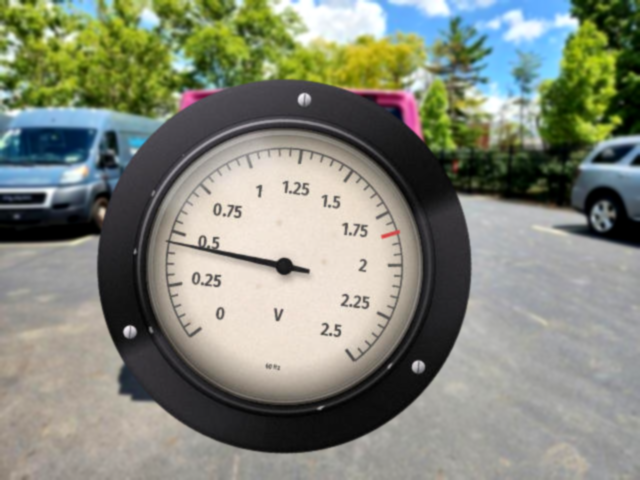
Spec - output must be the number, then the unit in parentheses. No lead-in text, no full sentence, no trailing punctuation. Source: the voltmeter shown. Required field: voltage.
0.45 (V)
